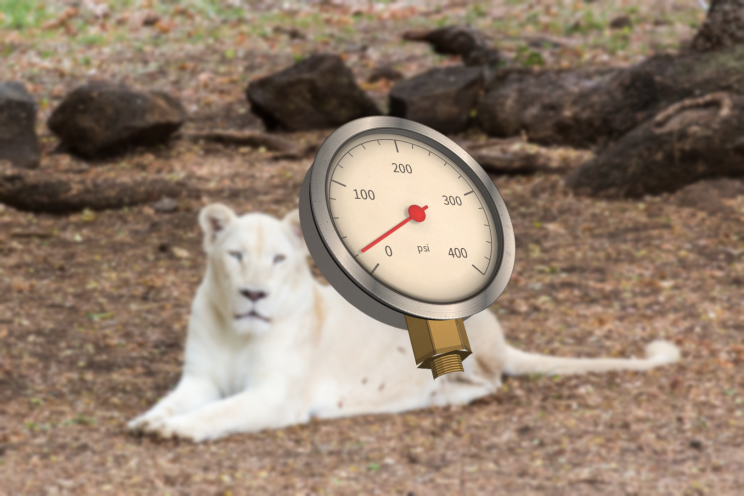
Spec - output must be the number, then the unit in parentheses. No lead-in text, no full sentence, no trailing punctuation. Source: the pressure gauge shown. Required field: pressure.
20 (psi)
